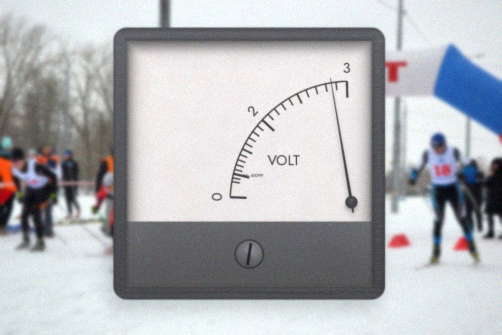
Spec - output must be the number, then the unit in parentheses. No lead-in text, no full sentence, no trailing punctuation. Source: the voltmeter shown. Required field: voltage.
2.85 (V)
